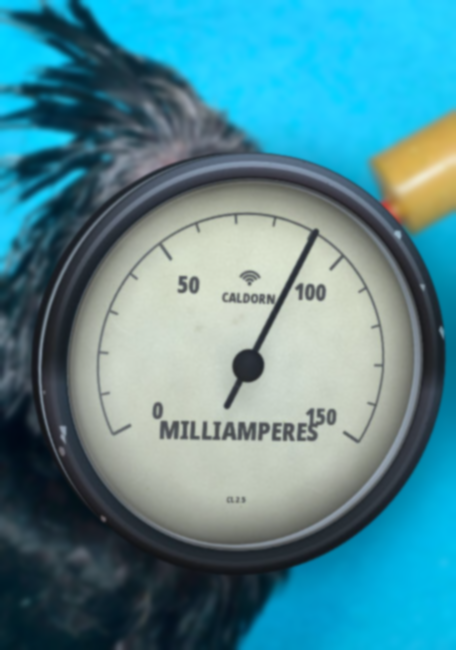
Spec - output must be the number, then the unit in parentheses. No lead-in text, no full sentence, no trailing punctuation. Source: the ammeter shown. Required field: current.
90 (mA)
